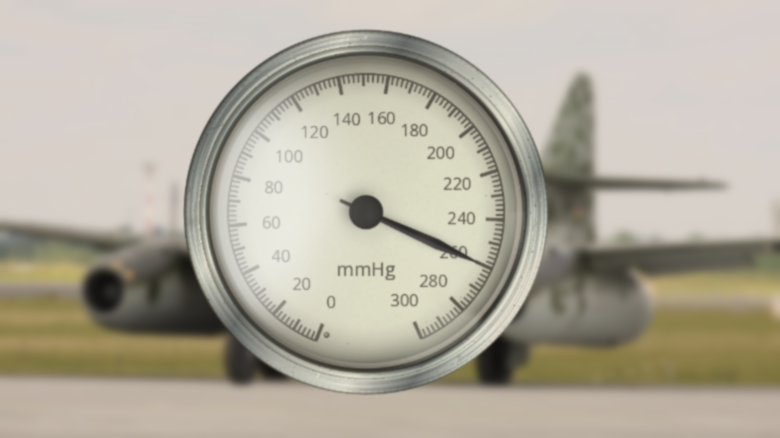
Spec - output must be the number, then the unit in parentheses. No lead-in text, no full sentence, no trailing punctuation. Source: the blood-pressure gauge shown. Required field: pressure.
260 (mmHg)
